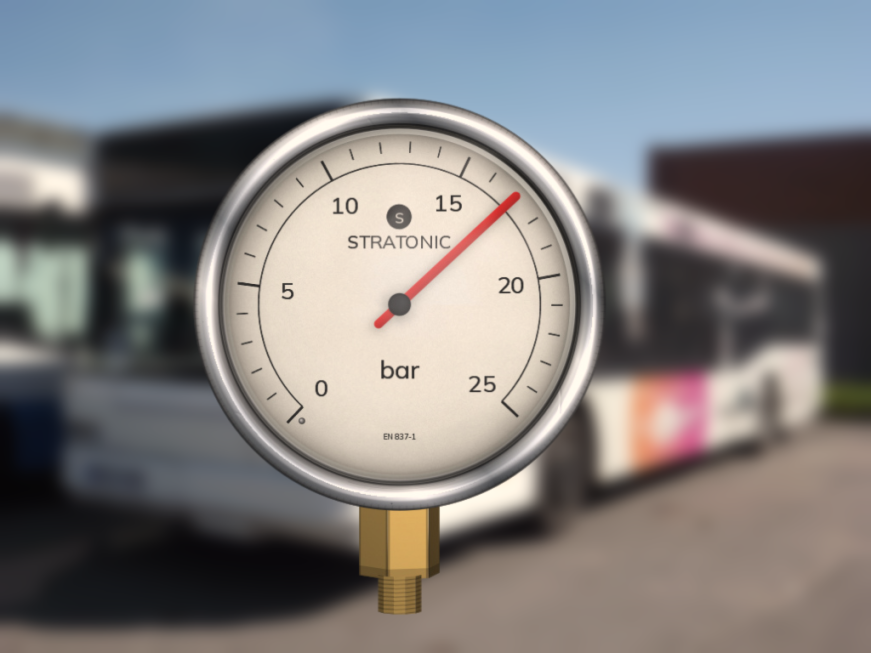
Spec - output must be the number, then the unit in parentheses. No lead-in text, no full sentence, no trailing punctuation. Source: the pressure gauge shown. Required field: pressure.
17 (bar)
